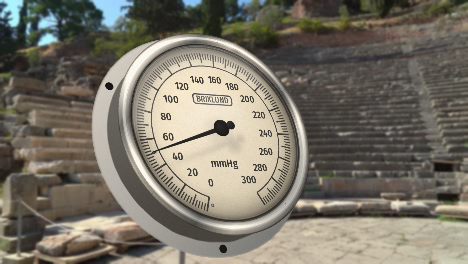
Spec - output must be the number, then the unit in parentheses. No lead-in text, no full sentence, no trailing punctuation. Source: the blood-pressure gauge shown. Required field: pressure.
50 (mmHg)
